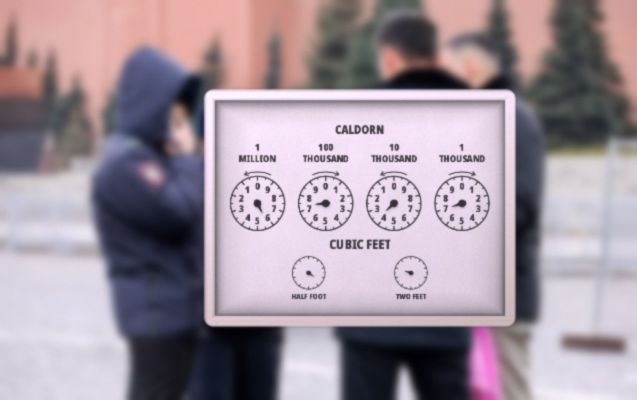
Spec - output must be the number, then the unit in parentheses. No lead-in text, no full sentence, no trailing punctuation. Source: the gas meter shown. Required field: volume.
573700 (ft³)
